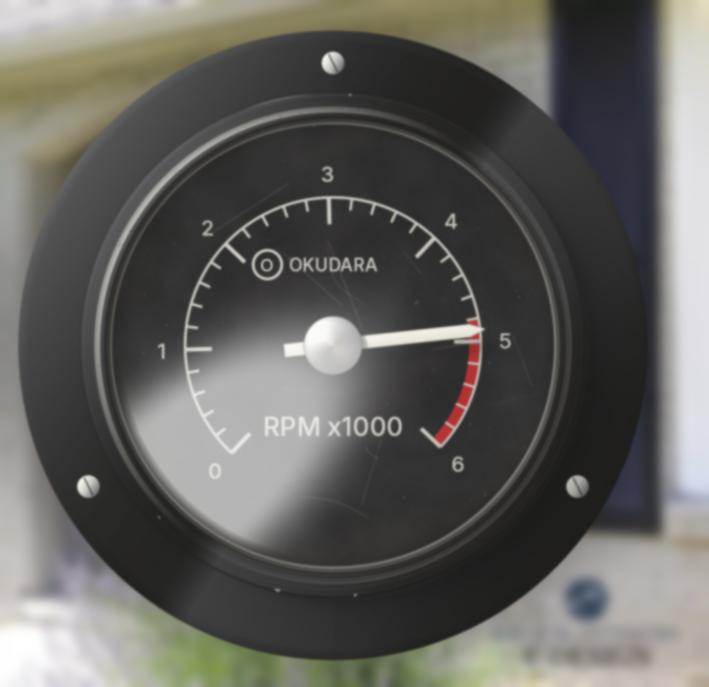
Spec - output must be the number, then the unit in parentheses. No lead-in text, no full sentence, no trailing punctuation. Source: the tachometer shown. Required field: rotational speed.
4900 (rpm)
